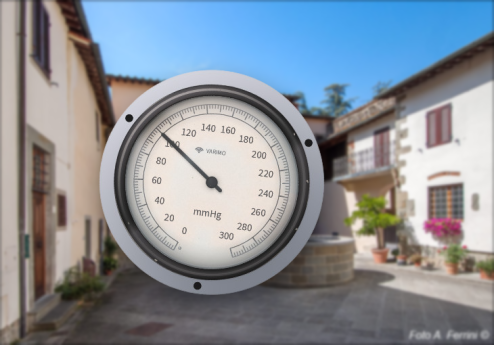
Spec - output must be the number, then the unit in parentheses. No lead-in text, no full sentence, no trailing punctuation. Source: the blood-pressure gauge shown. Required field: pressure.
100 (mmHg)
